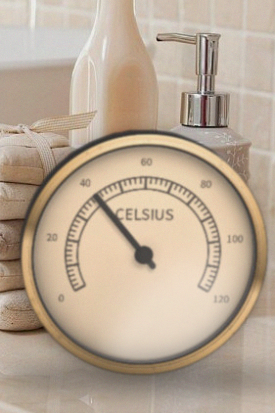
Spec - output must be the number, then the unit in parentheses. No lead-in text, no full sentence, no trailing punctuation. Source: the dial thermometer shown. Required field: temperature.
40 (°C)
